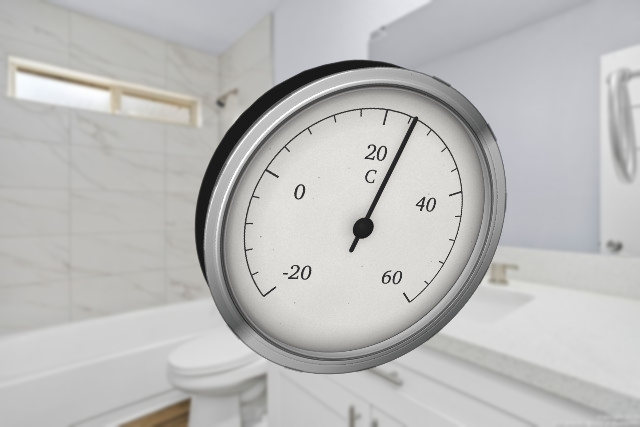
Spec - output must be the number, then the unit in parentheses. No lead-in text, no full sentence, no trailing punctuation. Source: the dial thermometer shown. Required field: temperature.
24 (°C)
